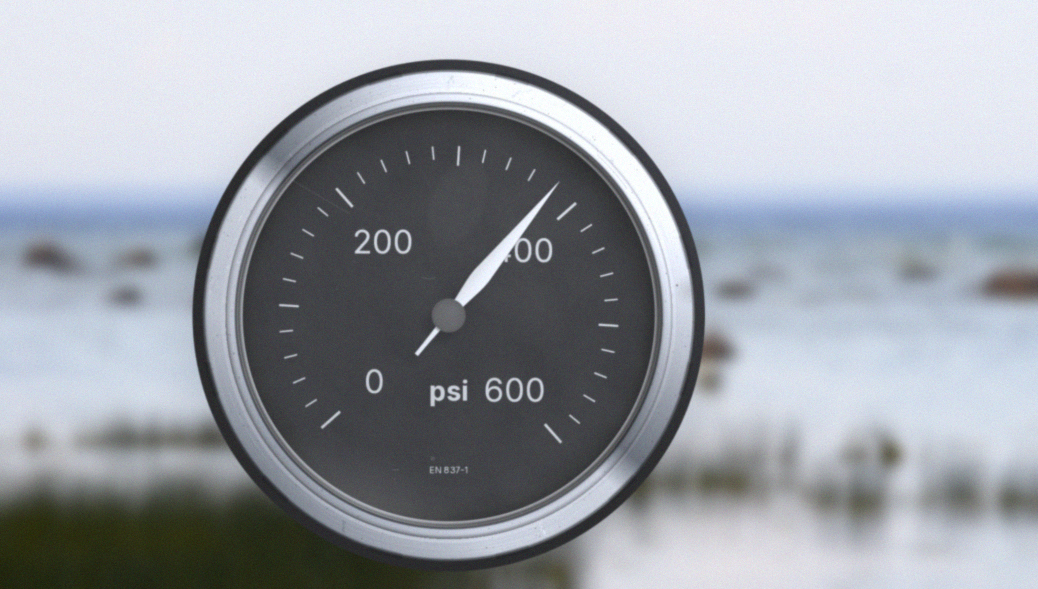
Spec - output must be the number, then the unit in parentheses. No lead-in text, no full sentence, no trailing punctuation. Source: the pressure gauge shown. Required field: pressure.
380 (psi)
